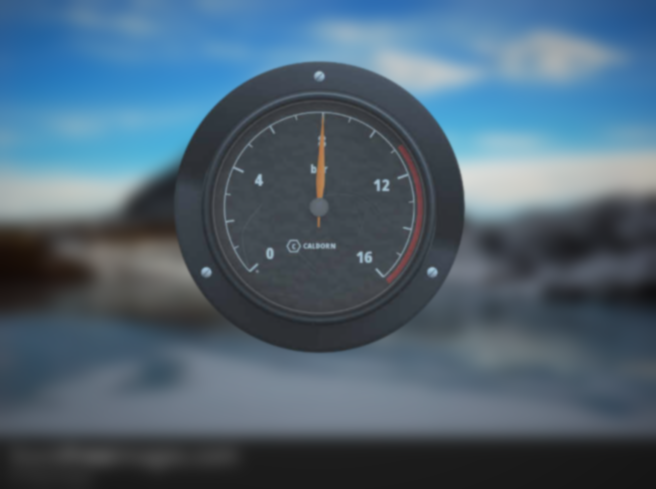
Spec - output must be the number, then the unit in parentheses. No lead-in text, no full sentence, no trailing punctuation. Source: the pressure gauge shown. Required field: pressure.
8 (bar)
